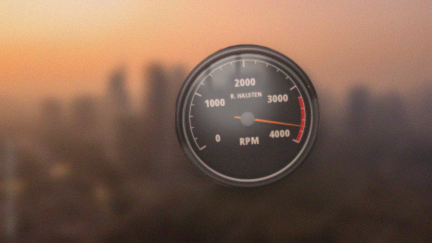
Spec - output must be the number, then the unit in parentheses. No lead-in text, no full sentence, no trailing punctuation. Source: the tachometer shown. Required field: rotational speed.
3700 (rpm)
